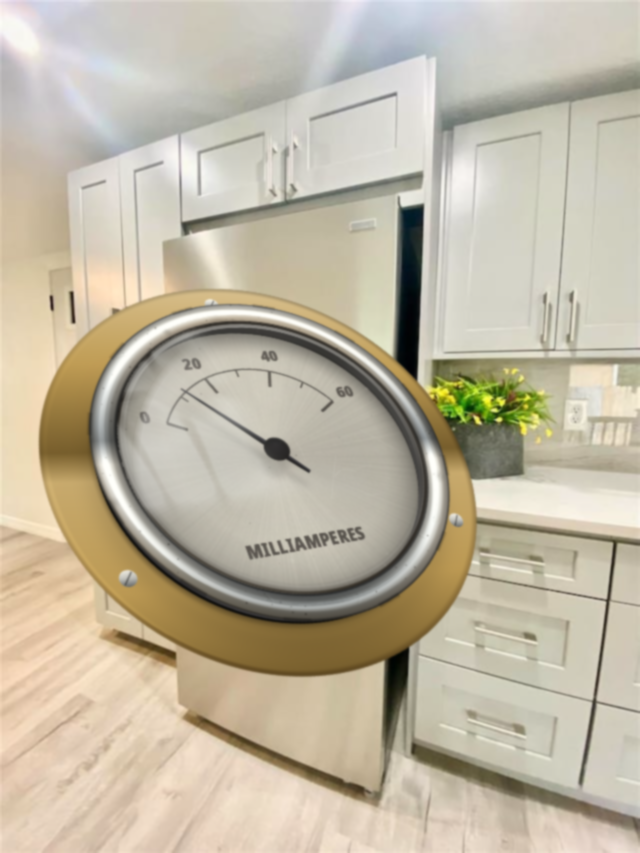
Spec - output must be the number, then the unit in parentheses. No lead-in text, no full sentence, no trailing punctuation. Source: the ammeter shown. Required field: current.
10 (mA)
